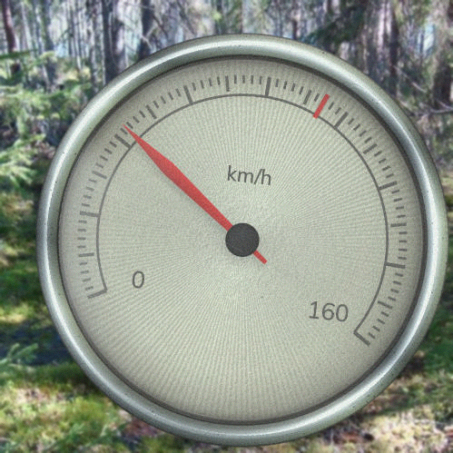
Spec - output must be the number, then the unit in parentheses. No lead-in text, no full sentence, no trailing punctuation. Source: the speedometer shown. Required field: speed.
43 (km/h)
